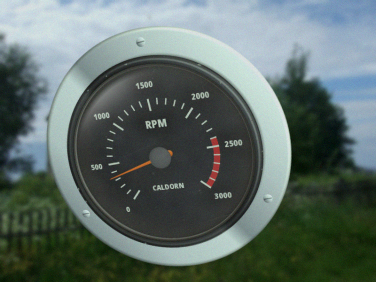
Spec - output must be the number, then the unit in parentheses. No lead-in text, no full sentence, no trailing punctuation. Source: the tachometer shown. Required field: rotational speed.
350 (rpm)
